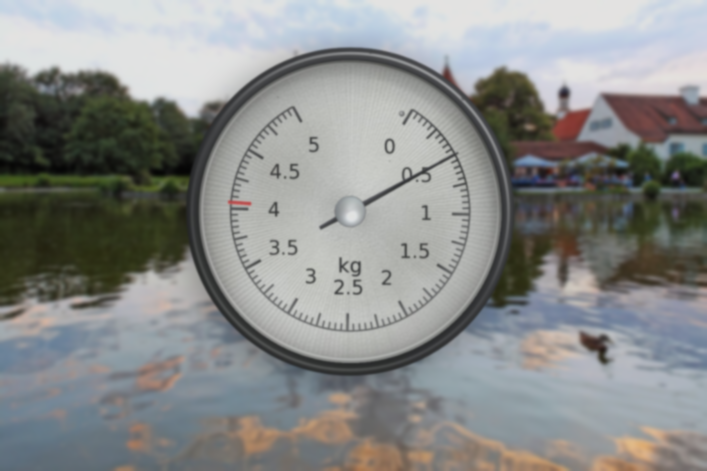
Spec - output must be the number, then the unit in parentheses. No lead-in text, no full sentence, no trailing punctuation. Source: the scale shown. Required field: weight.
0.5 (kg)
